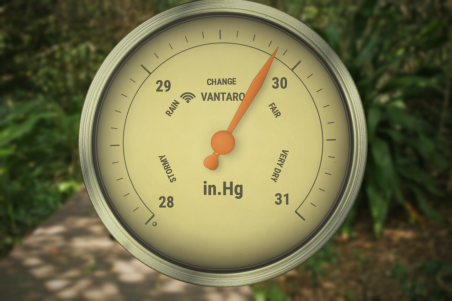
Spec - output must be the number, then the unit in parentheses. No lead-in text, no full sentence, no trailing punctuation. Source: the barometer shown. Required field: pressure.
29.85 (inHg)
